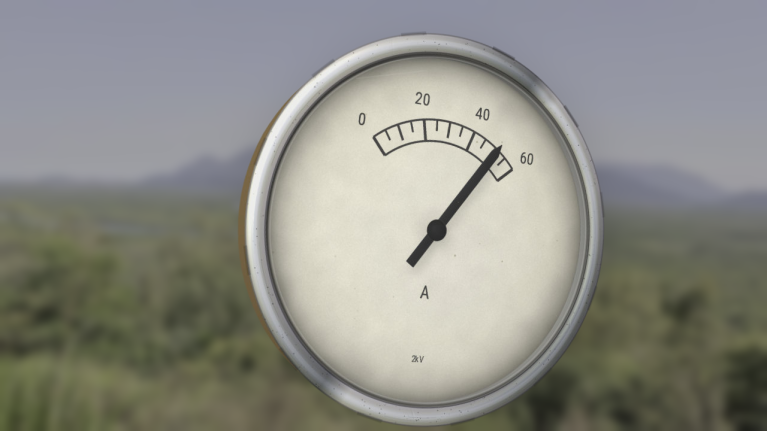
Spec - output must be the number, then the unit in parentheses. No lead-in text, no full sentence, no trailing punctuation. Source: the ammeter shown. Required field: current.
50 (A)
